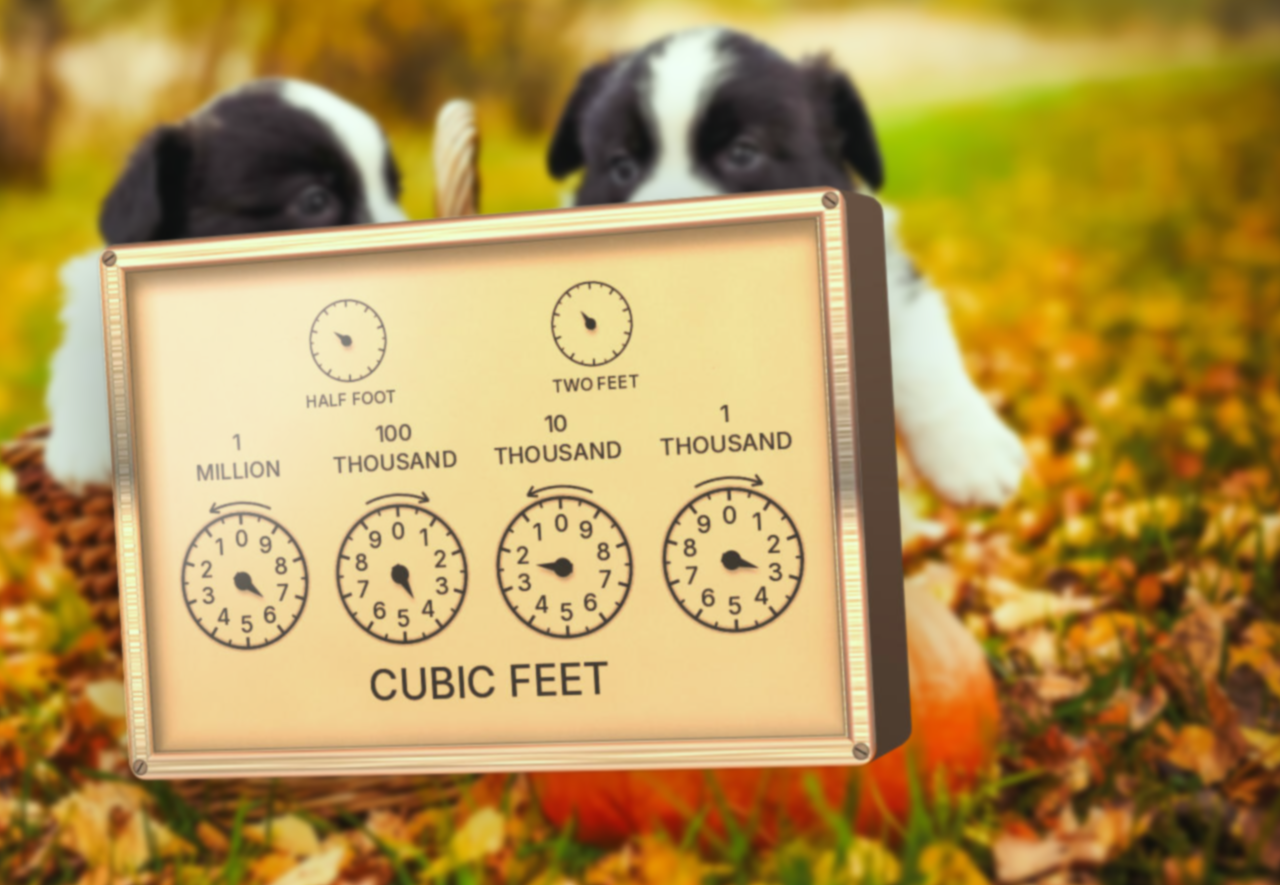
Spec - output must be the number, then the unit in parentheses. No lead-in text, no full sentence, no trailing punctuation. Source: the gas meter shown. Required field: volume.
642300 (ft³)
